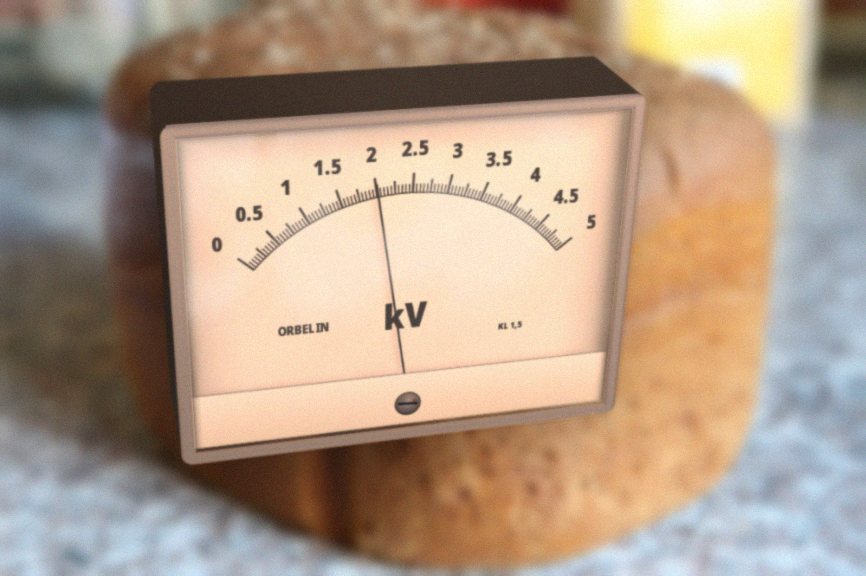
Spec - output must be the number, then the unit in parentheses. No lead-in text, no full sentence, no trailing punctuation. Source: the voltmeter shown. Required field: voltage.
2 (kV)
